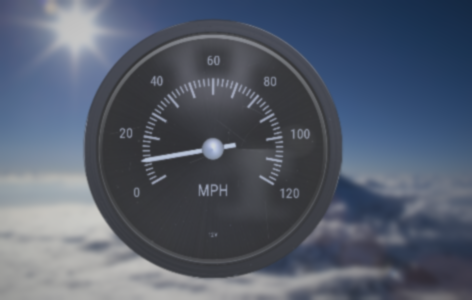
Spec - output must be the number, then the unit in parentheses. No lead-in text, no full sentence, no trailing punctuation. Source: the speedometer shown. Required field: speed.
10 (mph)
